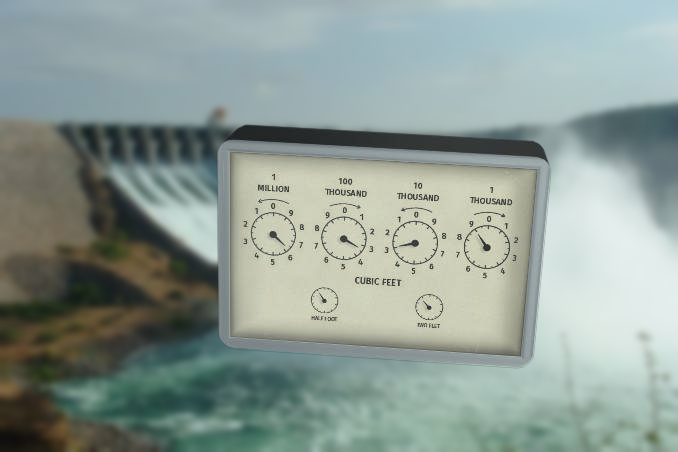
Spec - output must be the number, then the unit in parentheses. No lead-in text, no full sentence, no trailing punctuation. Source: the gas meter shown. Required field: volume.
632900 (ft³)
